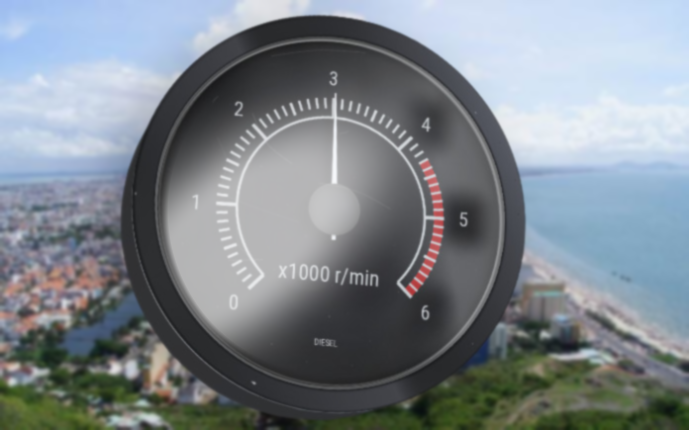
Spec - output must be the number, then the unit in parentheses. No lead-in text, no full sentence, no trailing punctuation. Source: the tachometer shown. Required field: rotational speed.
3000 (rpm)
